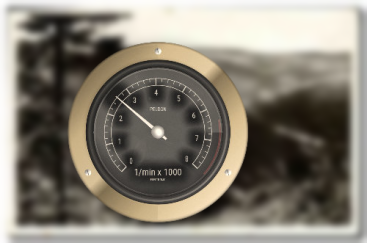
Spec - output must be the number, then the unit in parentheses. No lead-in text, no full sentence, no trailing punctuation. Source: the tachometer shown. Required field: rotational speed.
2600 (rpm)
